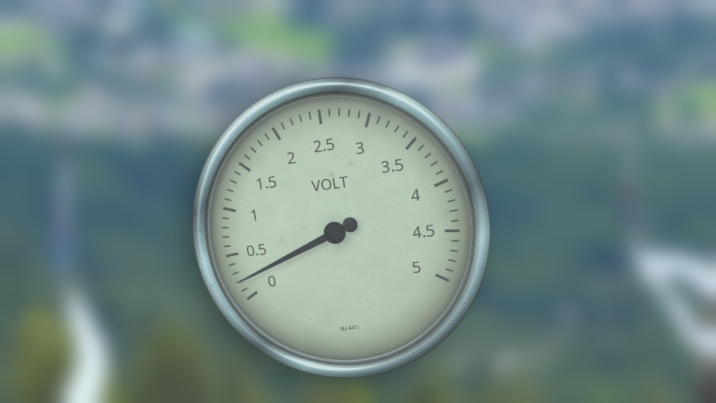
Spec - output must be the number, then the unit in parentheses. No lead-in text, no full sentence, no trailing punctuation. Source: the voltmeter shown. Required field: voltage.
0.2 (V)
